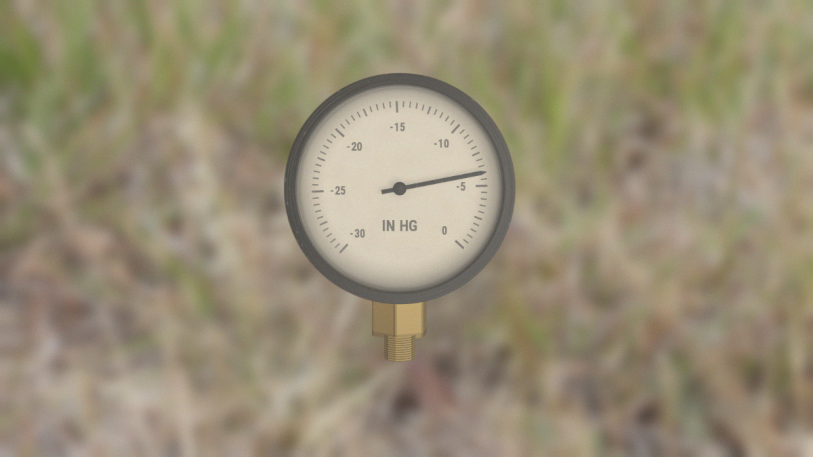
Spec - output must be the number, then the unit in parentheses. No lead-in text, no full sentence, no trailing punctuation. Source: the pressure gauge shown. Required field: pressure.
-6 (inHg)
